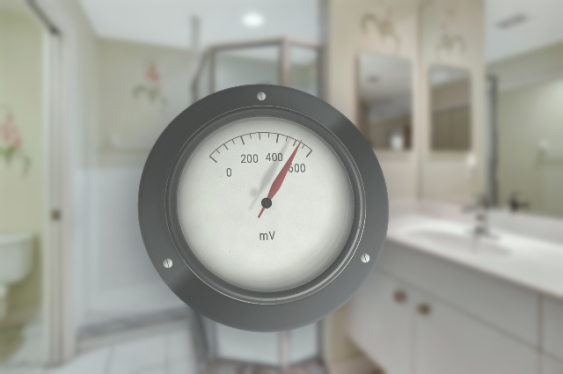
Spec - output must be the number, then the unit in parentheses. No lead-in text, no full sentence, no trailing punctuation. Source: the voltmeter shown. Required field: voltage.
525 (mV)
